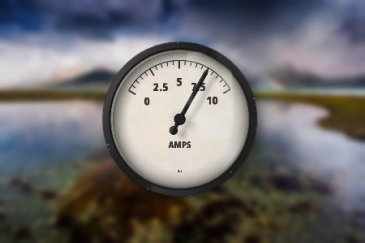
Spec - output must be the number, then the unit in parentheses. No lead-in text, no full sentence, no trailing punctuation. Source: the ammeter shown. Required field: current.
7.5 (A)
